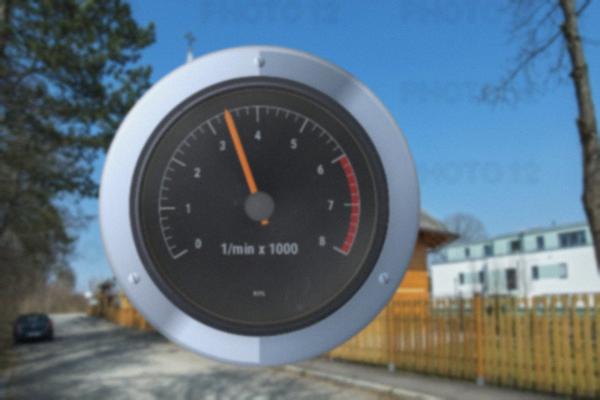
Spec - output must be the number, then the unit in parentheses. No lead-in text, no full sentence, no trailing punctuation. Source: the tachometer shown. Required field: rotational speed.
3400 (rpm)
